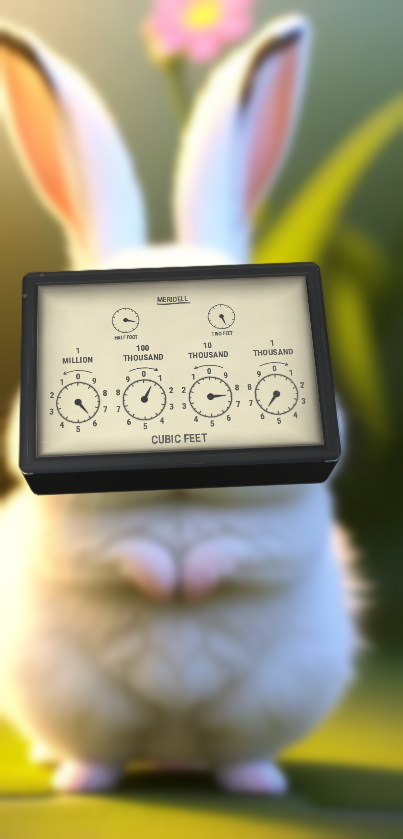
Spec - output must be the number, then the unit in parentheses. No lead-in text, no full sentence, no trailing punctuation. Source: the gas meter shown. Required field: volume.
607600 (ft³)
